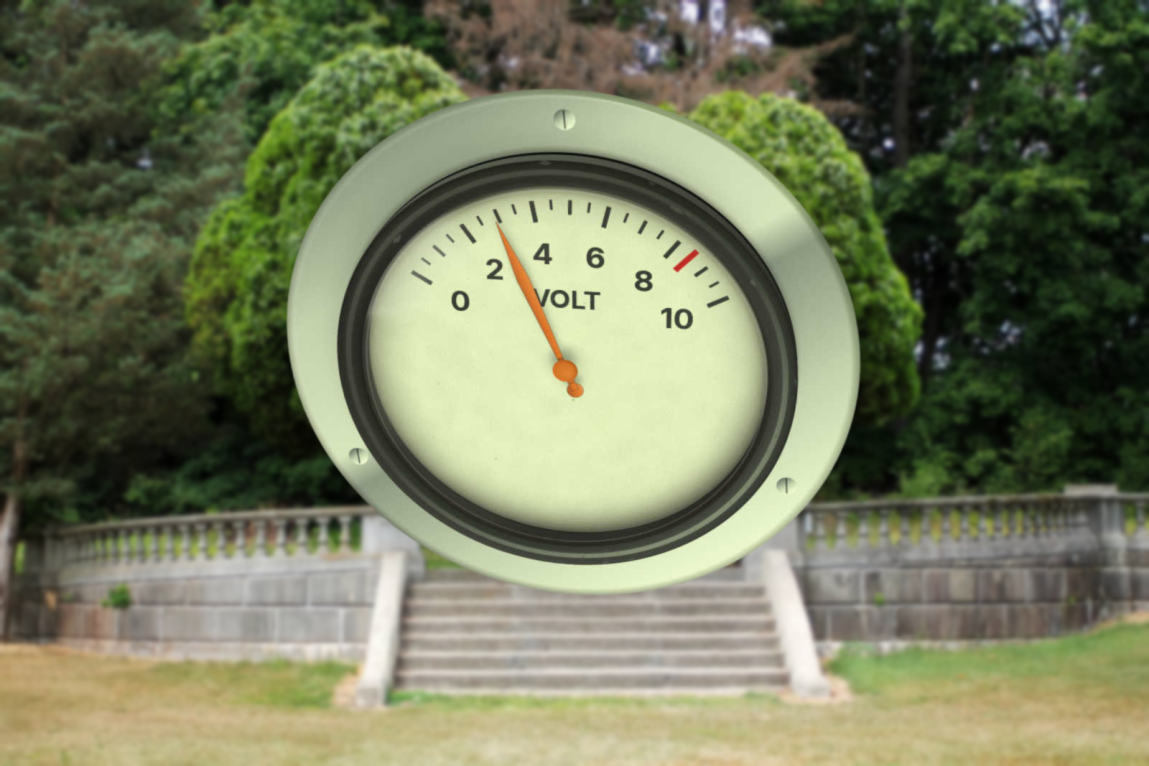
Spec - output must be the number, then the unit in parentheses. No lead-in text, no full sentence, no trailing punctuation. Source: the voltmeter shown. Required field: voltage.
3 (V)
